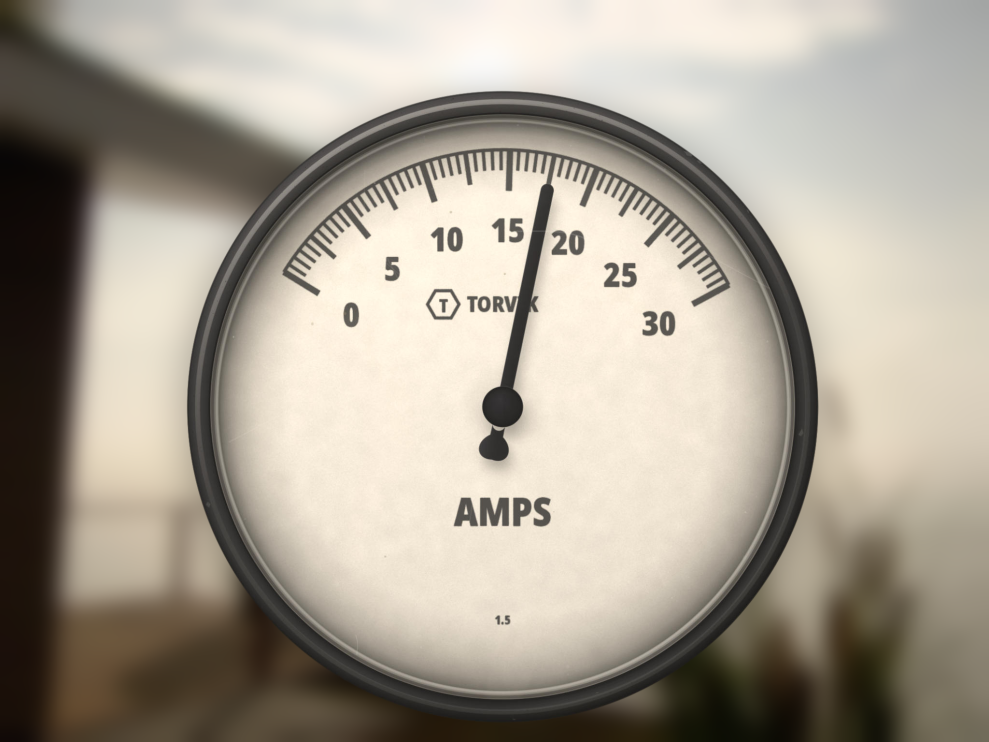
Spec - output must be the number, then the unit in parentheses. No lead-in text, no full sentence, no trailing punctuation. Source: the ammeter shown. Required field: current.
17.5 (A)
